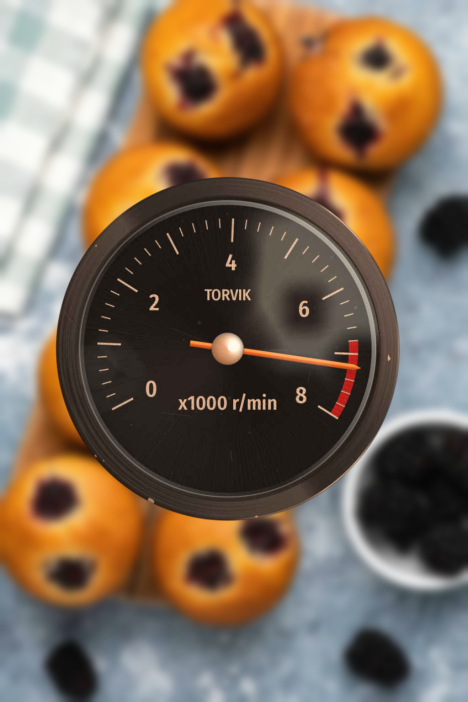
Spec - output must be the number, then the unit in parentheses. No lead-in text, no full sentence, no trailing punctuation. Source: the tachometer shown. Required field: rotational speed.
7200 (rpm)
